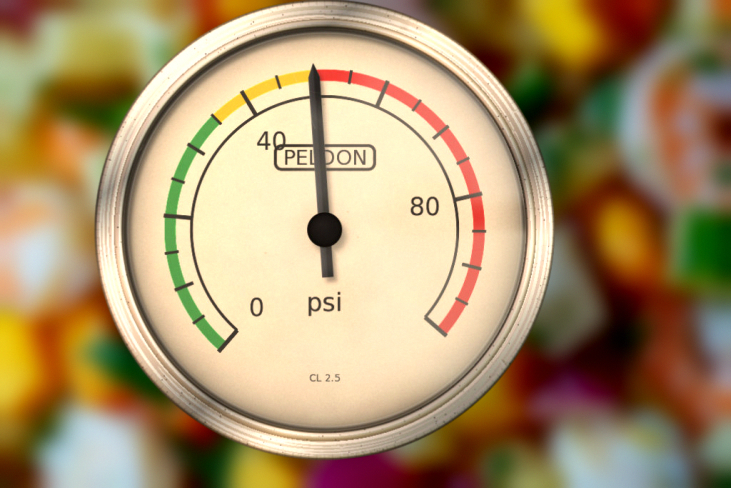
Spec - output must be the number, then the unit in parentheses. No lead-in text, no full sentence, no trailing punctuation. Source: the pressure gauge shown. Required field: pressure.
50 (psi)
